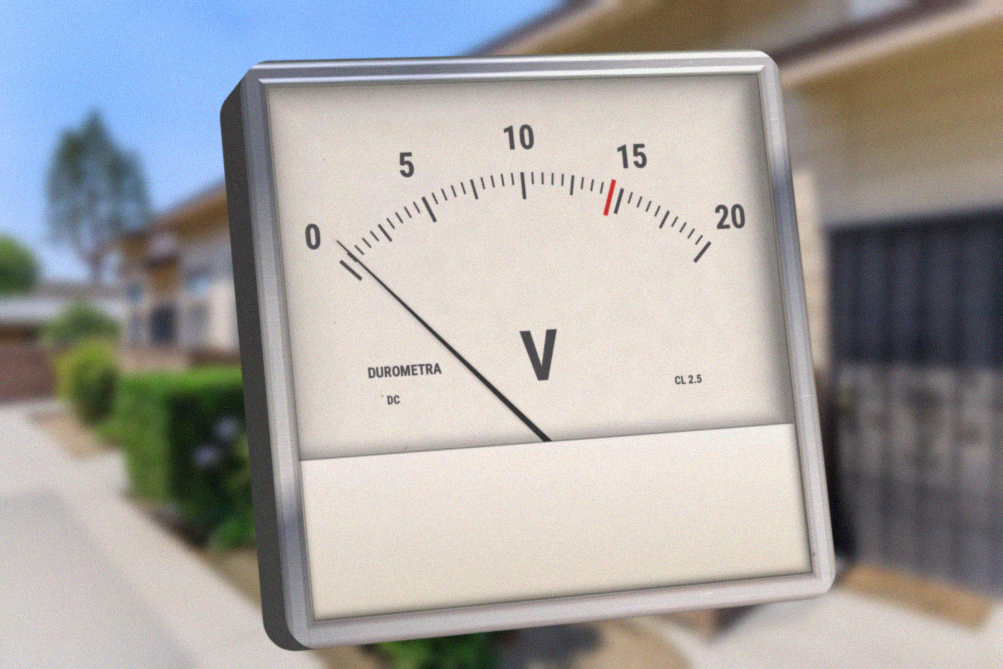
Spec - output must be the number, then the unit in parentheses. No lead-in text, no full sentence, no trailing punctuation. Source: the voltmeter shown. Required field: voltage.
0.5 (V)
